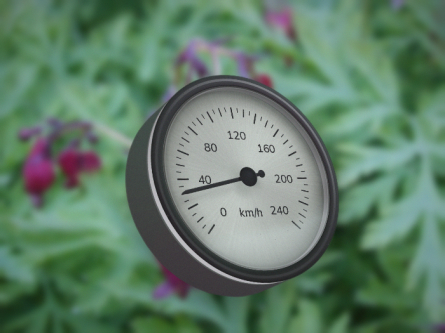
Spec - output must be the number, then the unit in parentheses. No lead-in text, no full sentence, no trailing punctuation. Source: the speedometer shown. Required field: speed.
30 (km/h)
